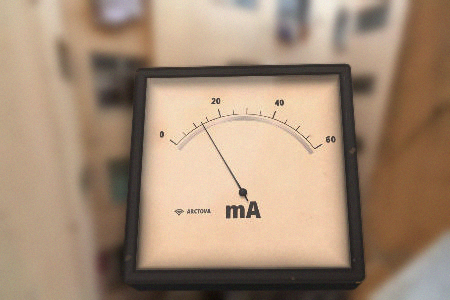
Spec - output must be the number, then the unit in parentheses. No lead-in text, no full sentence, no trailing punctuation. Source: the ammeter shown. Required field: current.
12.5 (mA)
